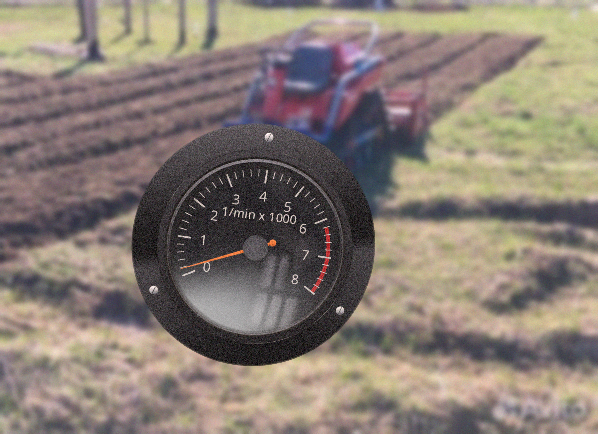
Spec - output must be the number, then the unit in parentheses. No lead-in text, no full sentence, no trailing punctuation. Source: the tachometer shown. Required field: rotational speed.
200 (rpm)
